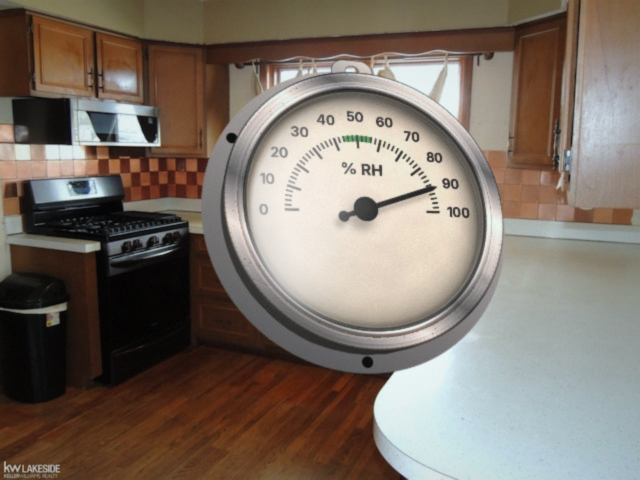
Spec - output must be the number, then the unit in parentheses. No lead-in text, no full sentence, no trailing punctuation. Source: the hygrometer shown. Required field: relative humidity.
90 (%)
